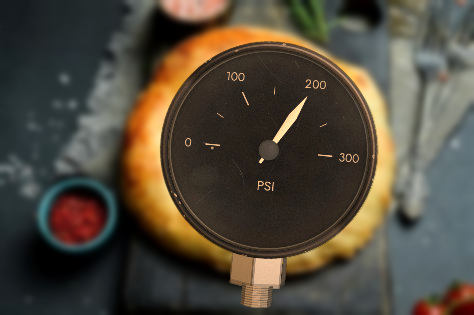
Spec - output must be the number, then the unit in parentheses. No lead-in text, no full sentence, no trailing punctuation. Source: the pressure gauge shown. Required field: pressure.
200 (psi)
